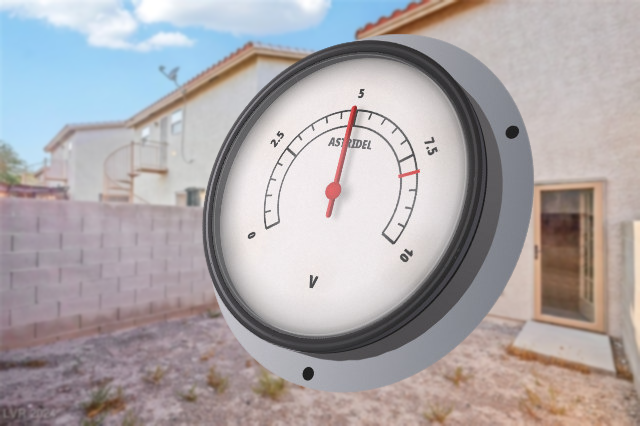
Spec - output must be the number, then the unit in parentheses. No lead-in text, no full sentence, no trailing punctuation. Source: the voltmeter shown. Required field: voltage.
5 (V)
